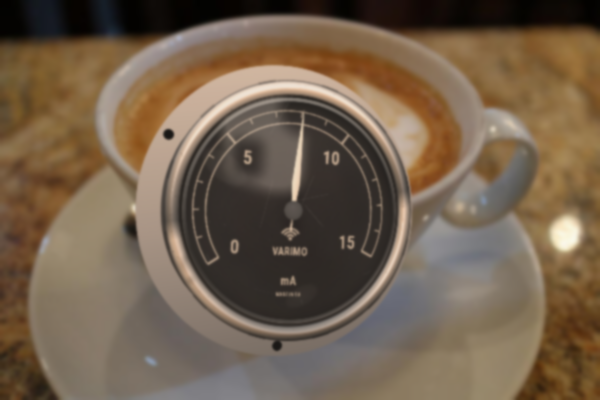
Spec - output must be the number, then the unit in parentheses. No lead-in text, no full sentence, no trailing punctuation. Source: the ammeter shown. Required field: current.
8 (mA)
